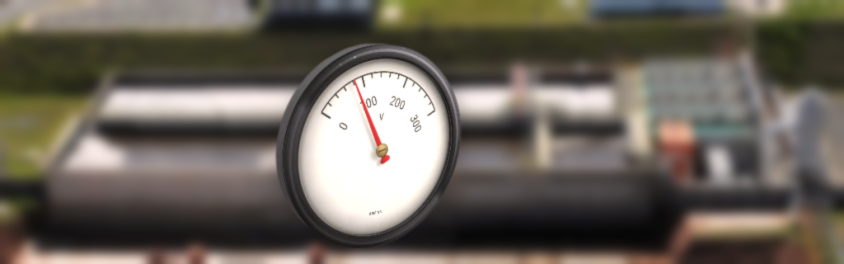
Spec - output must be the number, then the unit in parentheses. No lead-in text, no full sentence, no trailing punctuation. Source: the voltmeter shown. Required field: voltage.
80 (V)
